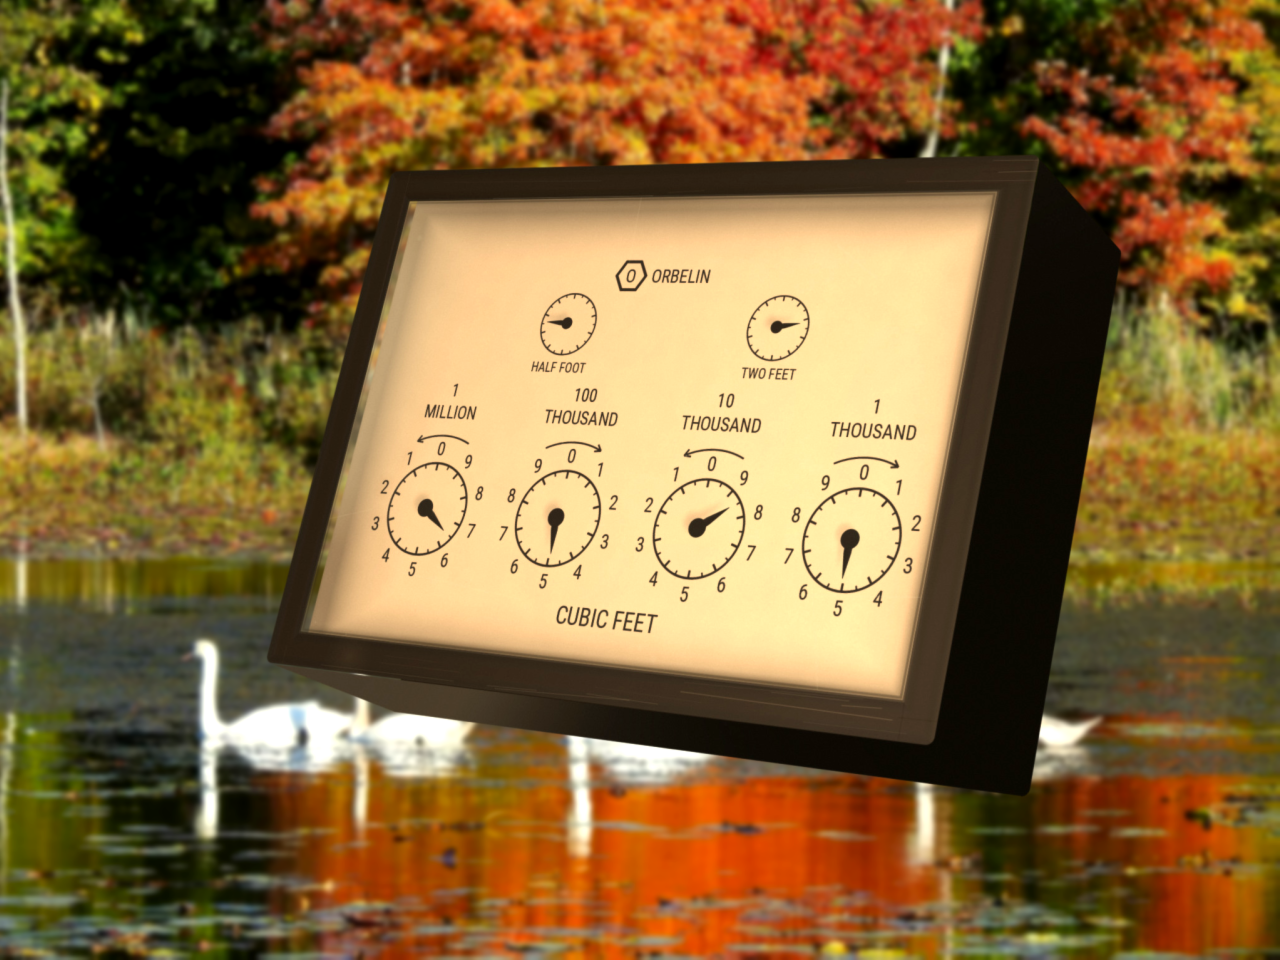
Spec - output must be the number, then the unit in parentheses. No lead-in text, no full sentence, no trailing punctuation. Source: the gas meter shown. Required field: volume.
648500 (ft³)
